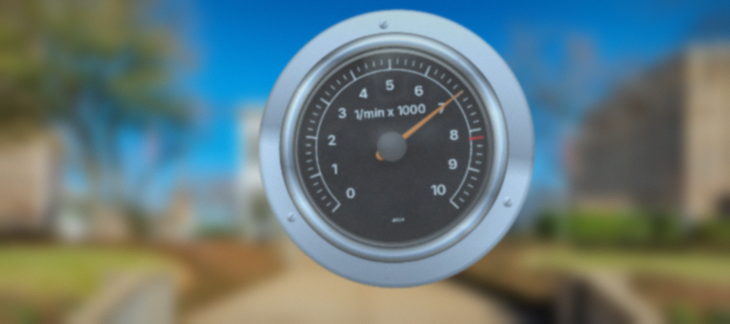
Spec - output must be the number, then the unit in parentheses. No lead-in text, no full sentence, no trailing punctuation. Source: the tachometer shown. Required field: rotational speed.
7000 (rpm)
